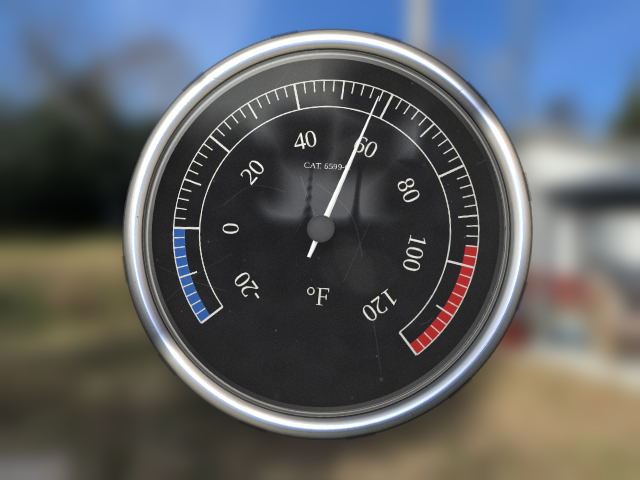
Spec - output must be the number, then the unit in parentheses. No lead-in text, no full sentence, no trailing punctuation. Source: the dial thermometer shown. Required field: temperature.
58 (°F)
